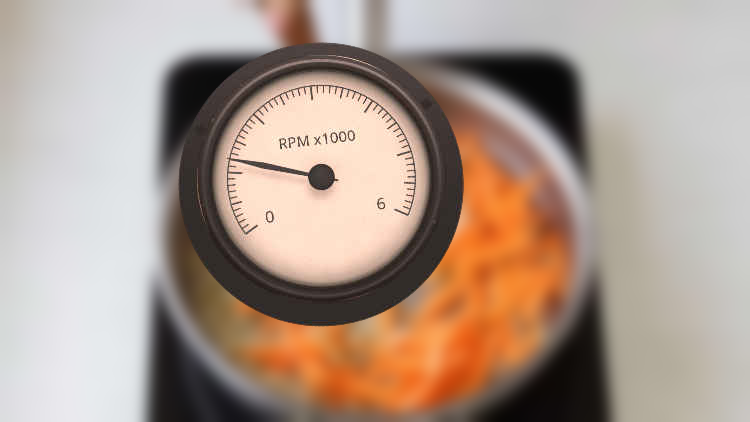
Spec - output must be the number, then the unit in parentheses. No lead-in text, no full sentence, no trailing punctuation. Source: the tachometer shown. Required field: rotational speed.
1200 (rpm)
